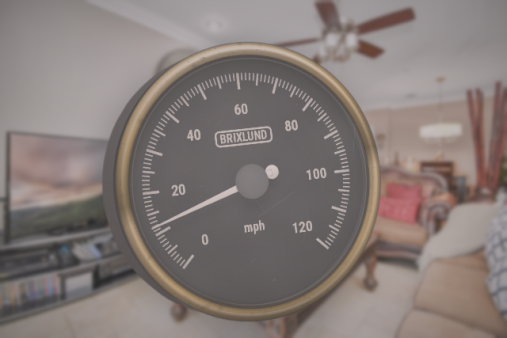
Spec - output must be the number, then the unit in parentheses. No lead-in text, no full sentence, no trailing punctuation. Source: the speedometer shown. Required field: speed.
12 (mph)
